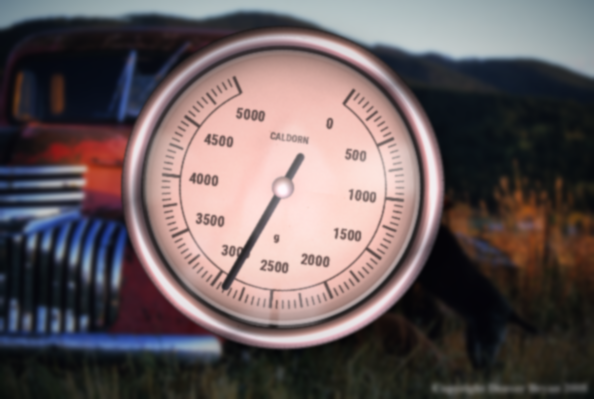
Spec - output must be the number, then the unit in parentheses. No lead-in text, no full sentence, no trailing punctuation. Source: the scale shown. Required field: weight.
2900 (g)
